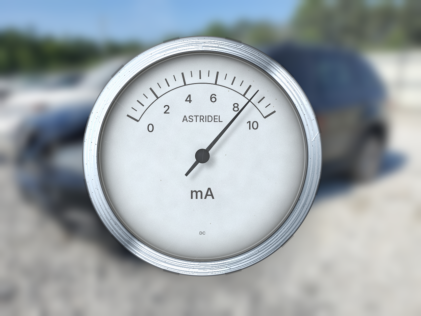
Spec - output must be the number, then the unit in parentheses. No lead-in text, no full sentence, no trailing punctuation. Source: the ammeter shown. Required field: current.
8.5 (mA)
